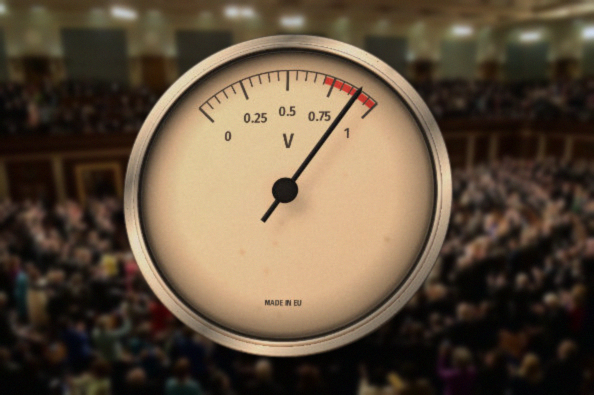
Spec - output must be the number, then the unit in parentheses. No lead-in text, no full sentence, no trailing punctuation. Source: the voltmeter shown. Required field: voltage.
0.9 (V)
